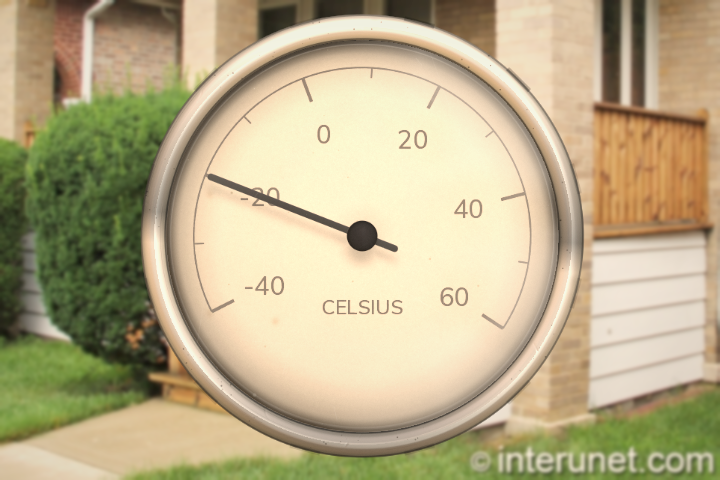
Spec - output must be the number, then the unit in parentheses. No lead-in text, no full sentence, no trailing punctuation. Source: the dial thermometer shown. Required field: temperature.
-20 (°C)
